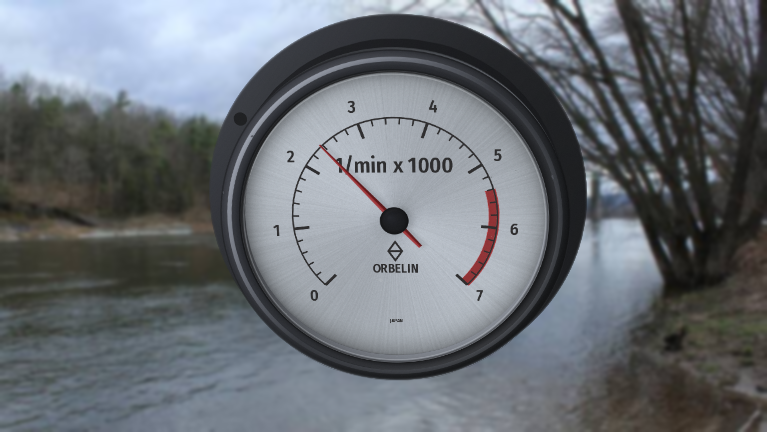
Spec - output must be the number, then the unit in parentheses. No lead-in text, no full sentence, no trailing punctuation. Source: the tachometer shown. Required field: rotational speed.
2400 (rpm)
